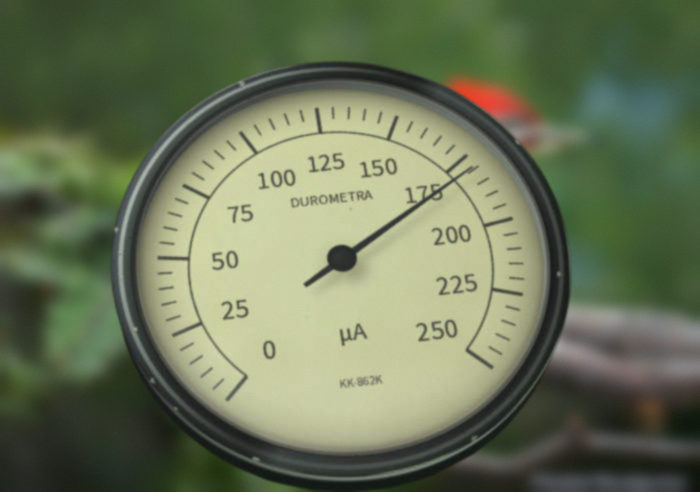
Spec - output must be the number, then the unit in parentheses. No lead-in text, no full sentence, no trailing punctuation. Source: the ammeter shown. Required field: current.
180 (µA)
